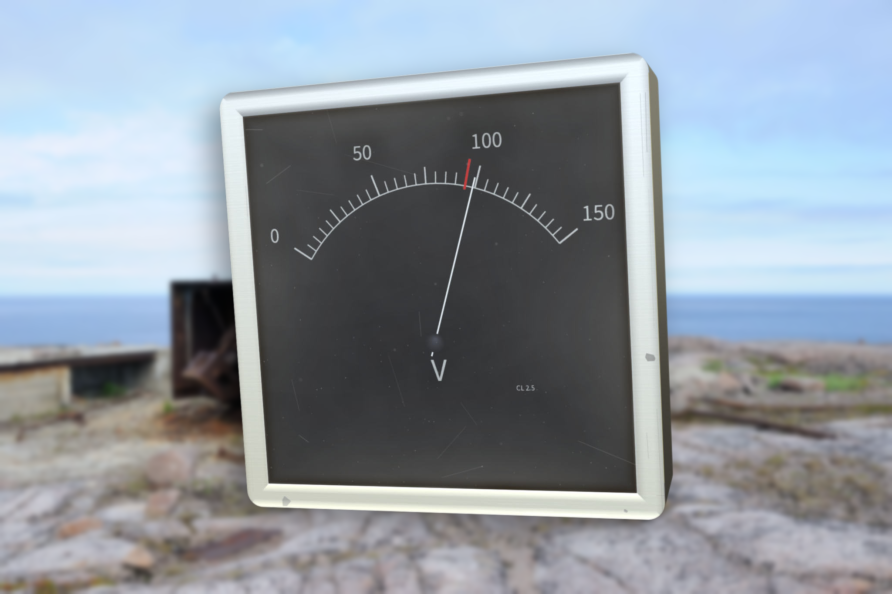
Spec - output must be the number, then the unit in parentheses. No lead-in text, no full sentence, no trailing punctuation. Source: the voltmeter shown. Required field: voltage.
100 (V)
